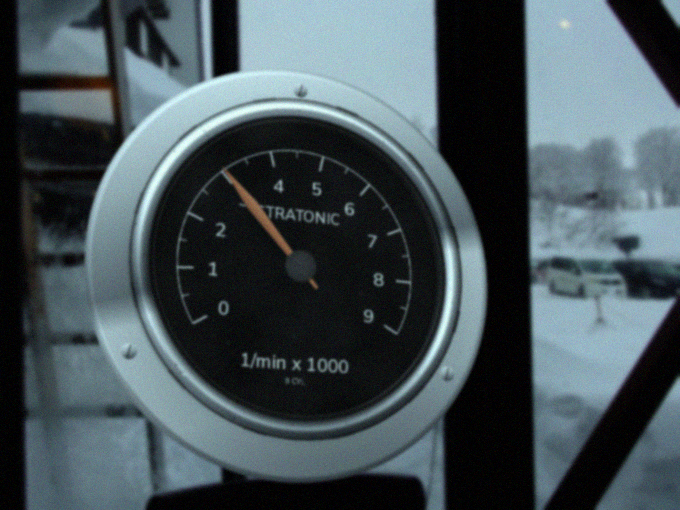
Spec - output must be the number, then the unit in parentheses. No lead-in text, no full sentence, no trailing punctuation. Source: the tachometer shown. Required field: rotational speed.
3000 (rpm)
